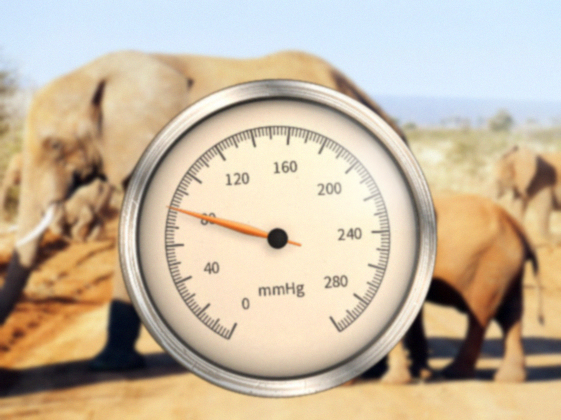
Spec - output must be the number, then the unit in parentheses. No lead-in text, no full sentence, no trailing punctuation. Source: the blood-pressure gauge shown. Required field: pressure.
80 (mmHg)
